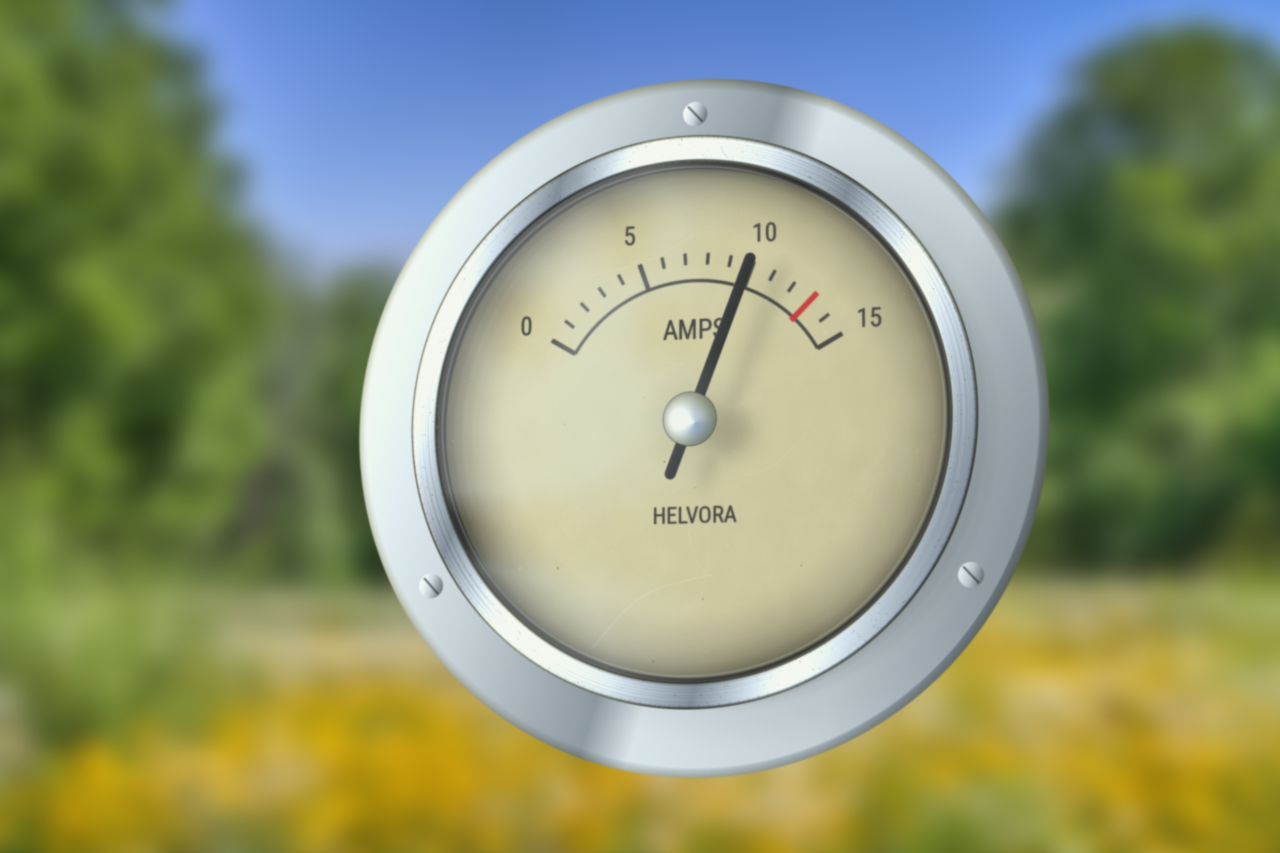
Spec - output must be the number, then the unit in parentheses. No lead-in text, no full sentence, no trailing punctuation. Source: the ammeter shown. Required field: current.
10 (A)
